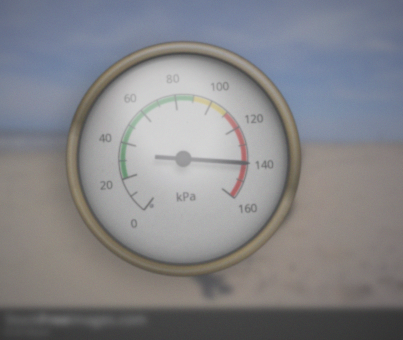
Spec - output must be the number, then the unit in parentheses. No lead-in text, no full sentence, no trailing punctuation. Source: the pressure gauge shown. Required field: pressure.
140 (kPa)
